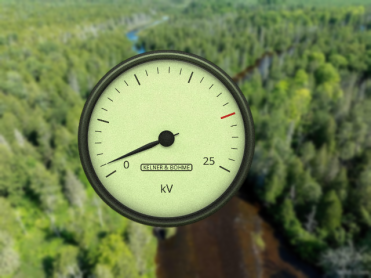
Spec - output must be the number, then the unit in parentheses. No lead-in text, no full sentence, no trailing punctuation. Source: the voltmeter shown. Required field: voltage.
1 (kV)
